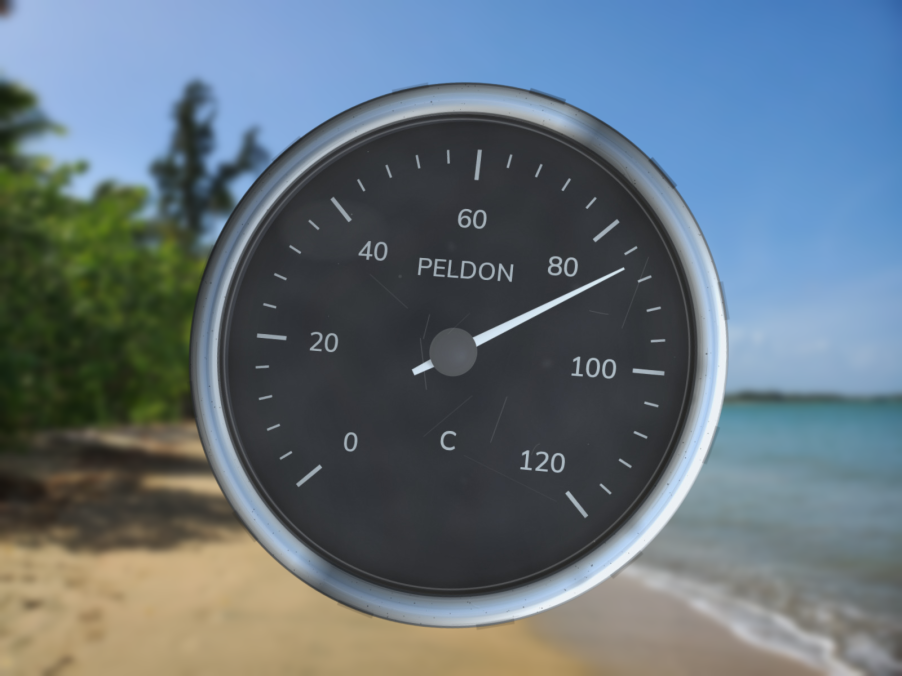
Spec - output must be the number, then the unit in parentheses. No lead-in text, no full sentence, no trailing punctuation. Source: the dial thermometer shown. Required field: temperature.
86 (°C)
